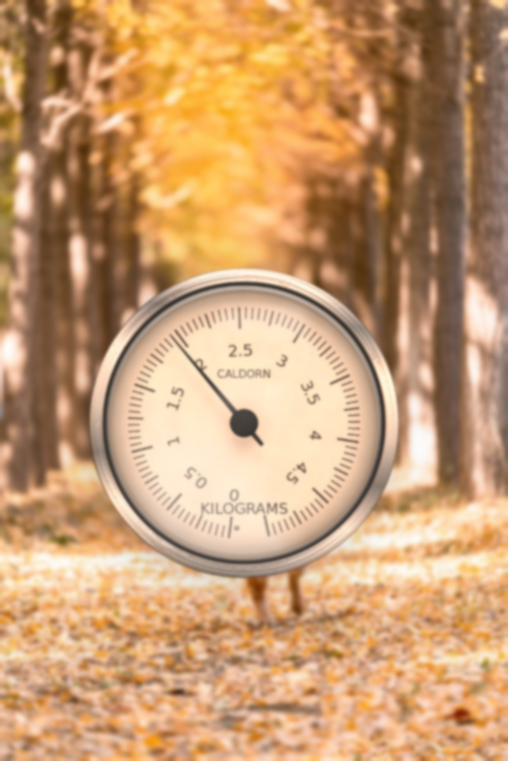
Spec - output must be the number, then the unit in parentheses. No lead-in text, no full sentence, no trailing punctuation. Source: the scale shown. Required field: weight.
1.95 (kg)
